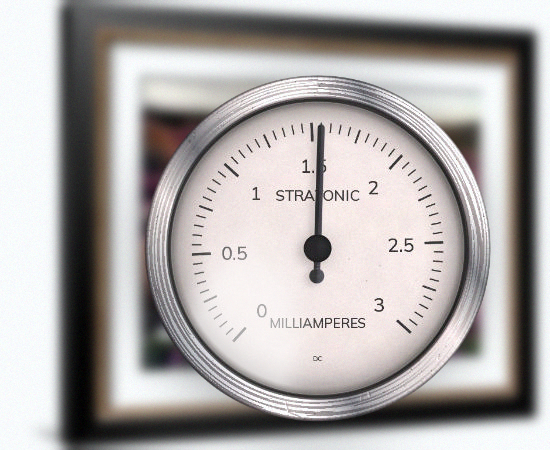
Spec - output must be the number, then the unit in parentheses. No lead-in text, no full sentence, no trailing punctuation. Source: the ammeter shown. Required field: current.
1.55 (mA)
